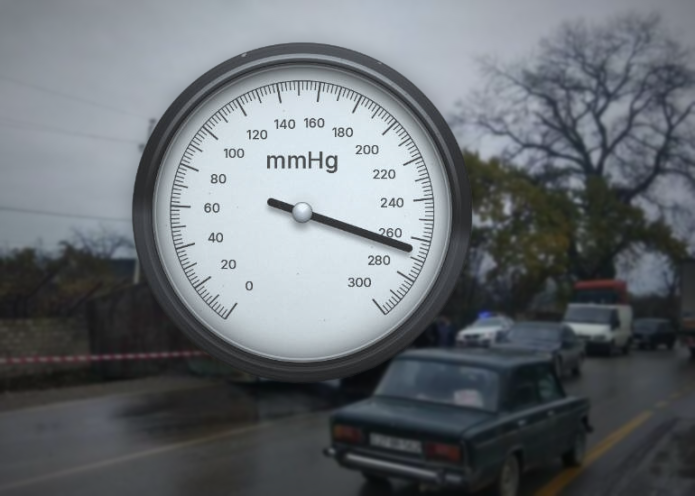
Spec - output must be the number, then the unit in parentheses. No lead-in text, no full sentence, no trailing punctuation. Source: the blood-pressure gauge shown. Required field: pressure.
266 (mmHg)
